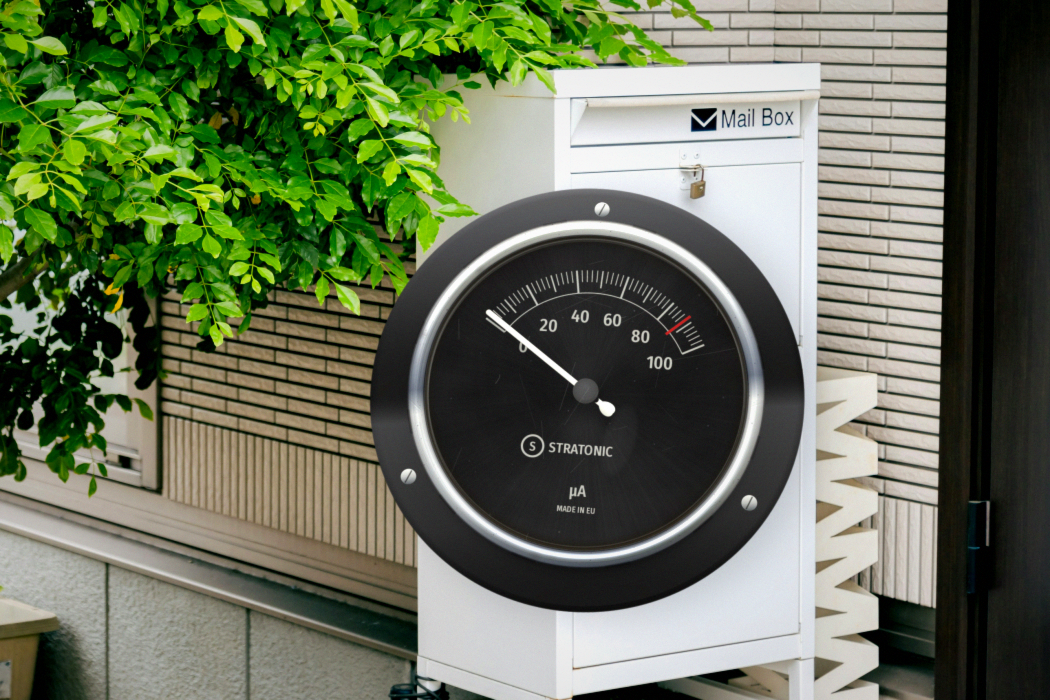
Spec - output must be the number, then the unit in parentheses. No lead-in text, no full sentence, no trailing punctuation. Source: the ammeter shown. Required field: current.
2 (µA)
